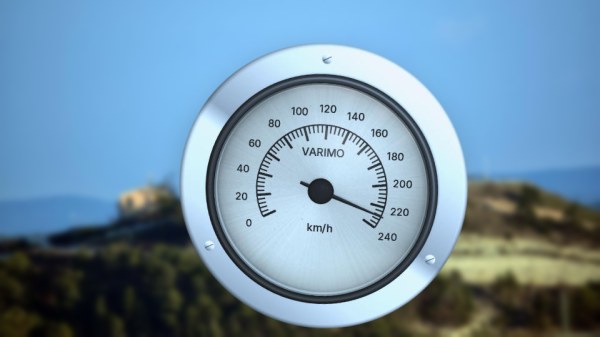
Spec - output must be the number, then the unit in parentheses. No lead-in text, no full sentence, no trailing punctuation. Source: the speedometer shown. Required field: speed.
228 (km/h)
